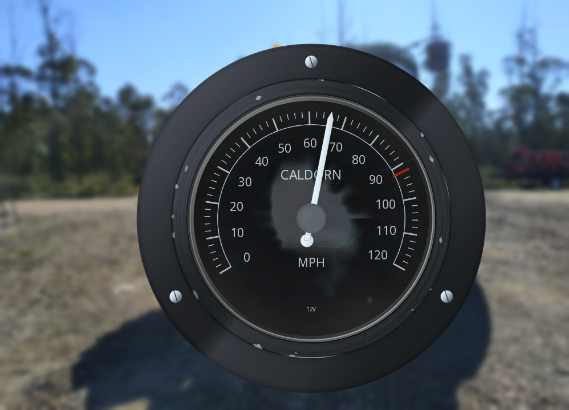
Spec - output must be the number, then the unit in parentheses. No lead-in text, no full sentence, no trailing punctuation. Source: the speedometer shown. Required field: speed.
66 (mph)
